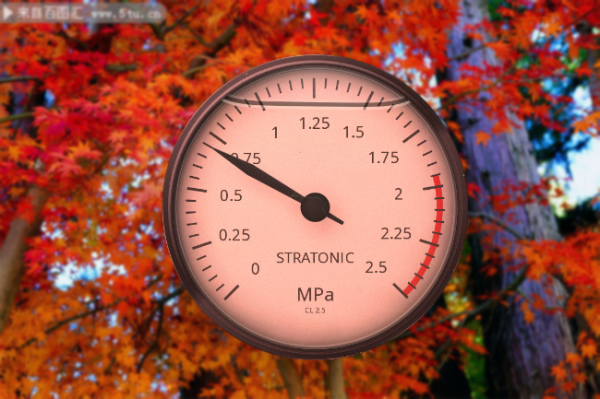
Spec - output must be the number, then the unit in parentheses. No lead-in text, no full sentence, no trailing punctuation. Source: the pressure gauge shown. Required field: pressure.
0.7 (MPa)
